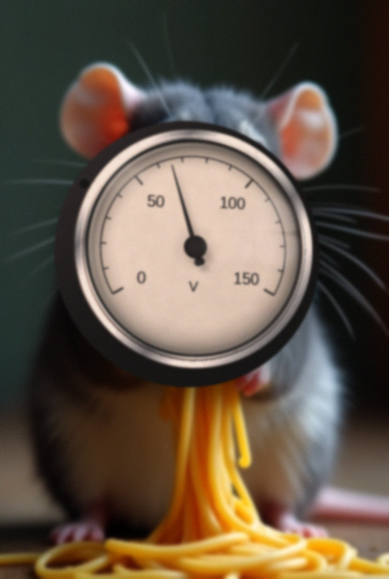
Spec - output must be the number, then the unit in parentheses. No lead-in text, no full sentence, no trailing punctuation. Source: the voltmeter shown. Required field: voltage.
65 (V)
